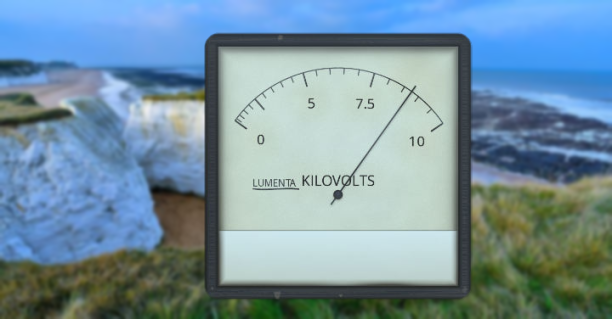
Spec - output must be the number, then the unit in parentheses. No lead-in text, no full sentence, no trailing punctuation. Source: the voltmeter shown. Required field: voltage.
8.75 (kV)
